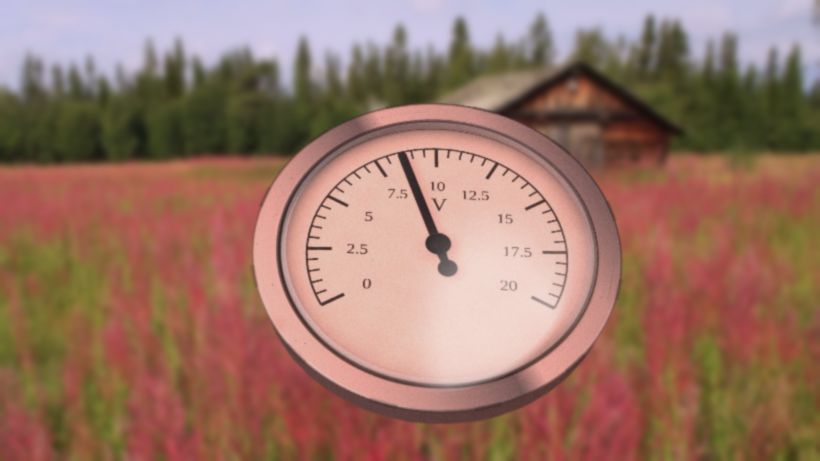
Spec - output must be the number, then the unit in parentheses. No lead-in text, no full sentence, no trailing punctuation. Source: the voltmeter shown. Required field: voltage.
8.5 (V)
